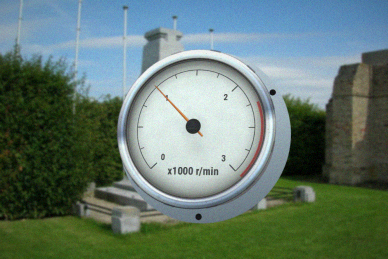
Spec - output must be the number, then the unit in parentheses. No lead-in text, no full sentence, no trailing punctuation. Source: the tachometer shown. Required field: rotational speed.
1000 (rpm)
